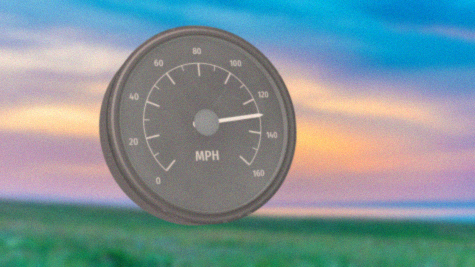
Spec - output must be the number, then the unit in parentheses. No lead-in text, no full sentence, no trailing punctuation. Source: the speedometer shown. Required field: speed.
130 (mph)
